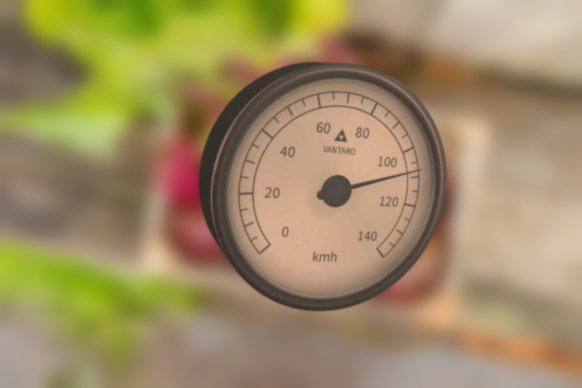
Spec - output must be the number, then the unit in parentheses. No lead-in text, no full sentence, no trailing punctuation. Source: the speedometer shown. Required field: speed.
107.5 (km/h)
